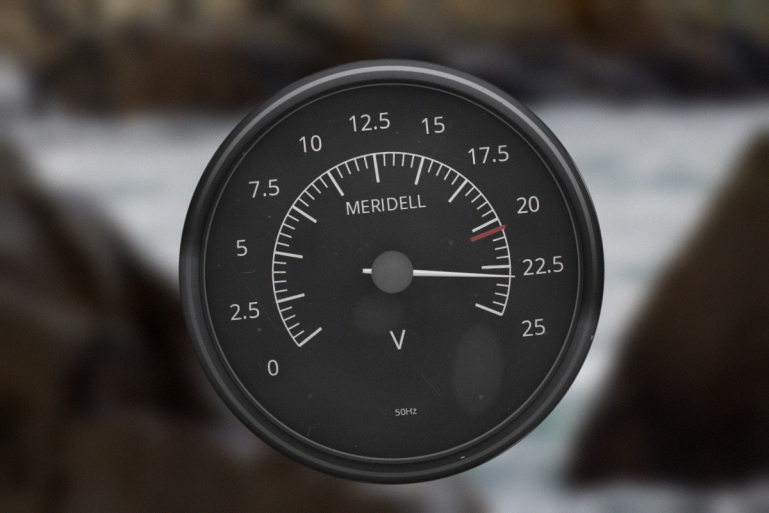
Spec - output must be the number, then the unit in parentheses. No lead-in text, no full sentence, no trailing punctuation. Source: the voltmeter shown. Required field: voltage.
23 (V)
